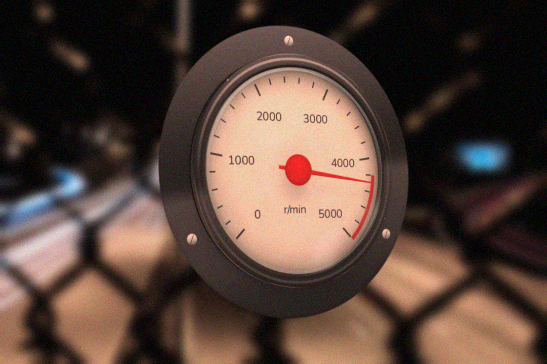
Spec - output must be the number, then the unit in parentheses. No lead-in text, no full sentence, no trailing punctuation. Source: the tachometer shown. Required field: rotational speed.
4300 (rpm)
